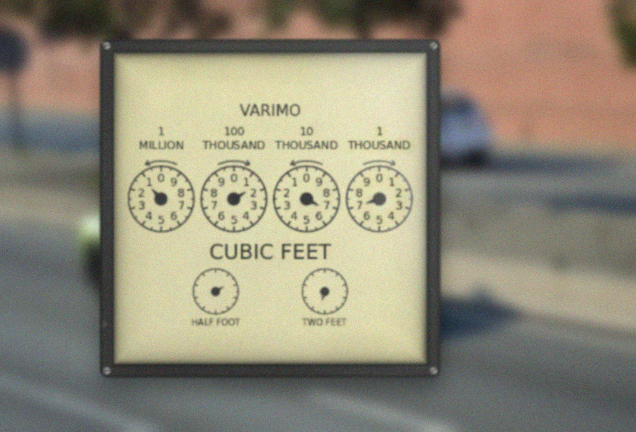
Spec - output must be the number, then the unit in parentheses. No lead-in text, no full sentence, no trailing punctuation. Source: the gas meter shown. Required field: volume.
116700 (ft³)
